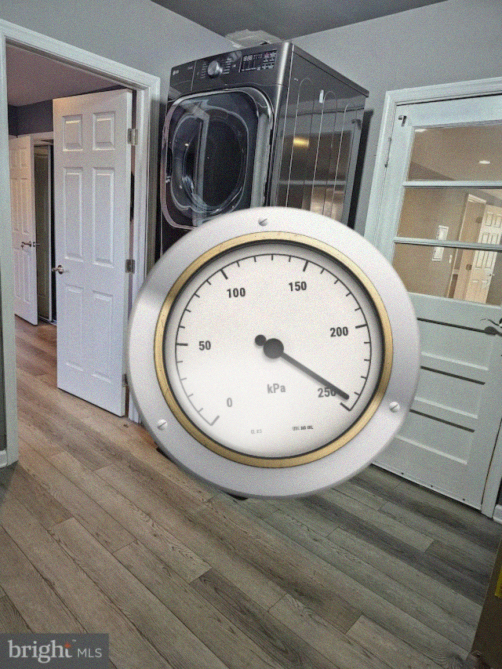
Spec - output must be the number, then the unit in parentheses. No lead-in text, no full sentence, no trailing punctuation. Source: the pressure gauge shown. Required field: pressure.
245 (kPa)
